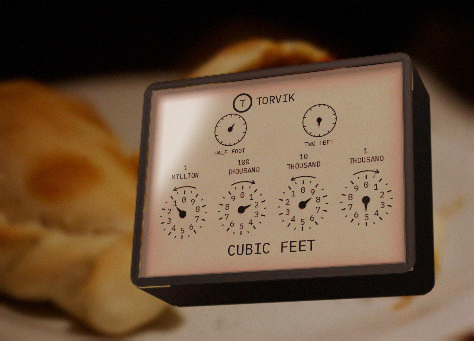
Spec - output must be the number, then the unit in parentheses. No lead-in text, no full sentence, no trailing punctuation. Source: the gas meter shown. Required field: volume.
118500 (ft³)
